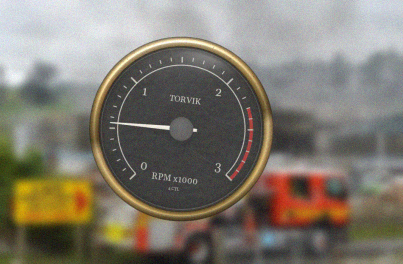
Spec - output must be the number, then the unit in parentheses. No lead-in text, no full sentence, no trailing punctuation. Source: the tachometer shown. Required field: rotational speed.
550 (rpm)
